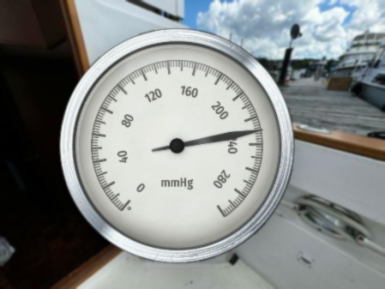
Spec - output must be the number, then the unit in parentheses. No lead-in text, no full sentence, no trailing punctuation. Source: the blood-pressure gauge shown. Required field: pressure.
230 (mmHg)
